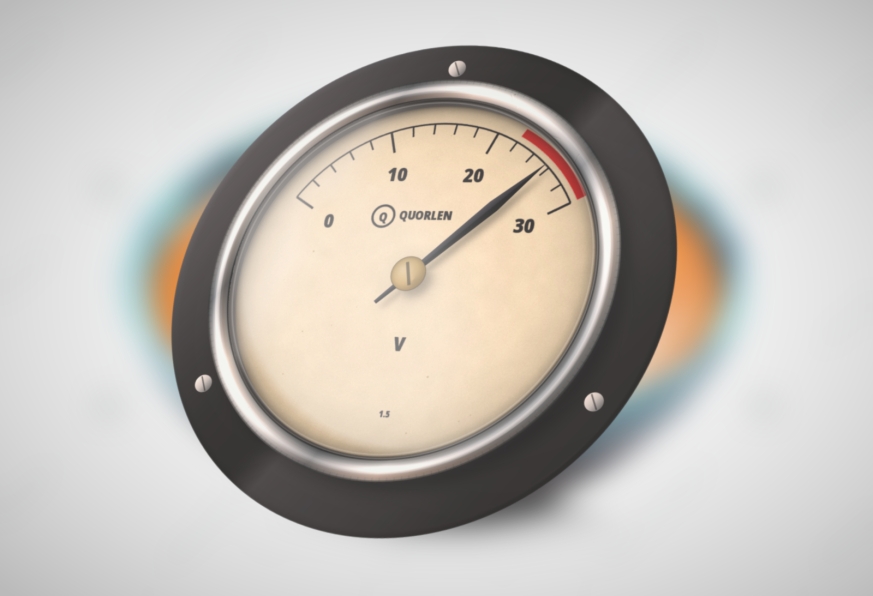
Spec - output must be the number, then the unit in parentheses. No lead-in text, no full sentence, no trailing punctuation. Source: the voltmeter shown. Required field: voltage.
26 (V)
